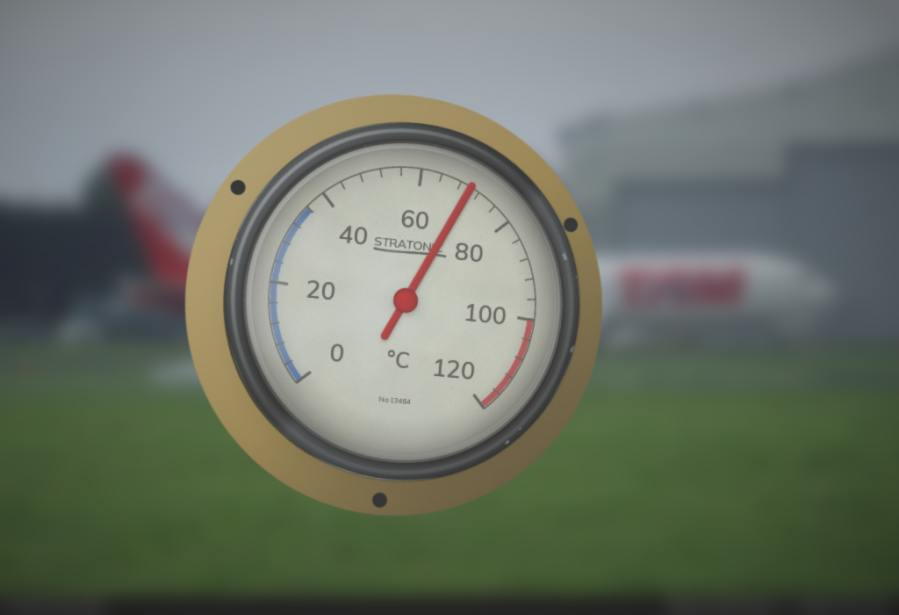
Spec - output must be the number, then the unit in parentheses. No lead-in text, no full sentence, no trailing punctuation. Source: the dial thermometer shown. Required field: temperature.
70 (°C)
